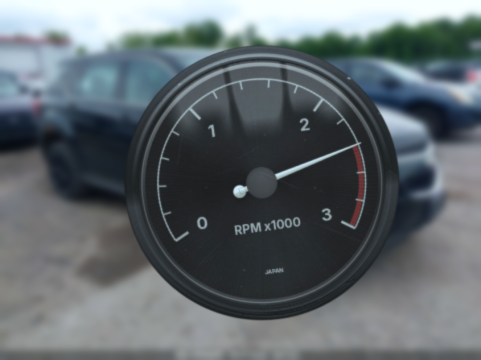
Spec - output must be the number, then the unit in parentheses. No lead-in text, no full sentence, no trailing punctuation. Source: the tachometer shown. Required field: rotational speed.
2400 (rpm)
